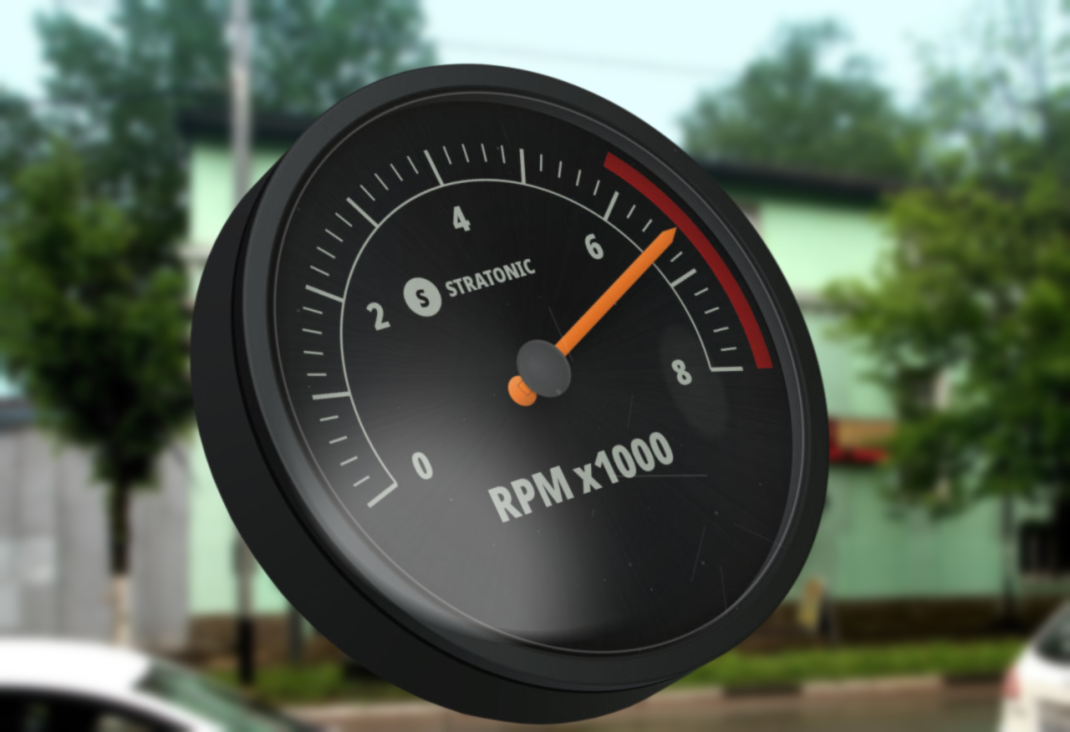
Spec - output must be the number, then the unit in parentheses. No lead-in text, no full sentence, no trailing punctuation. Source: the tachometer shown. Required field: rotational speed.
6600 (rpm)
